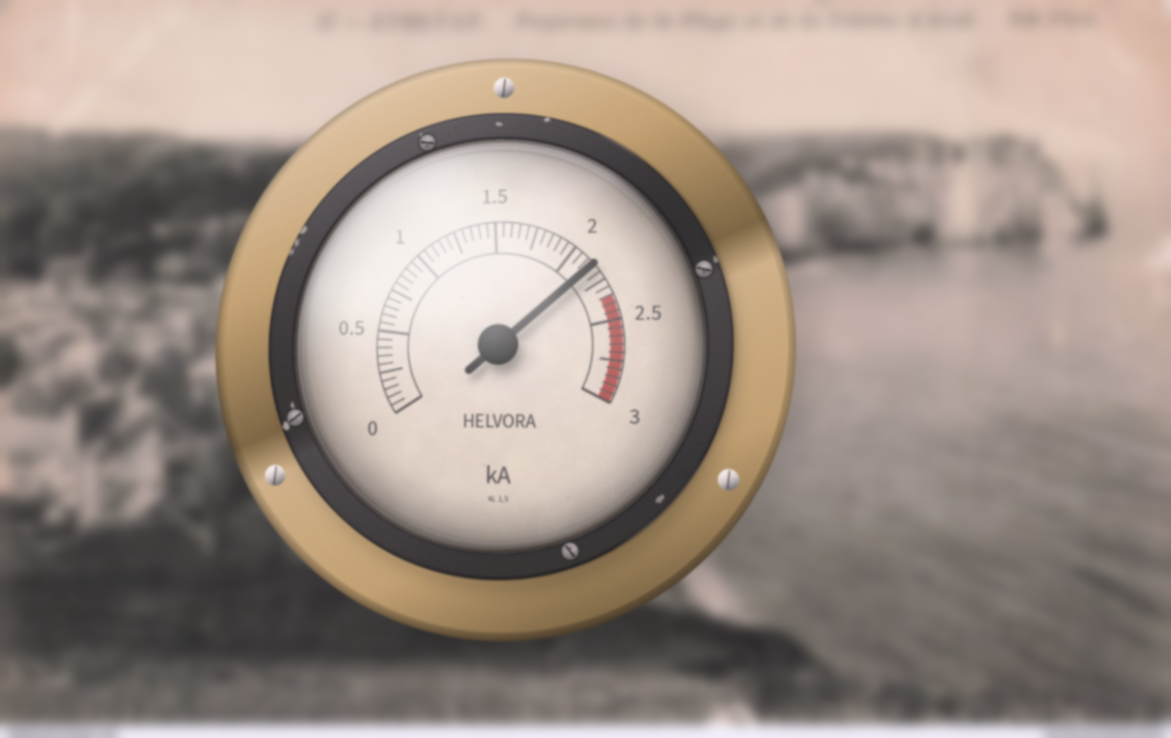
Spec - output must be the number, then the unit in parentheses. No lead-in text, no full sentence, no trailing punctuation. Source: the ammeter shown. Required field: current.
2.15 (kA)
